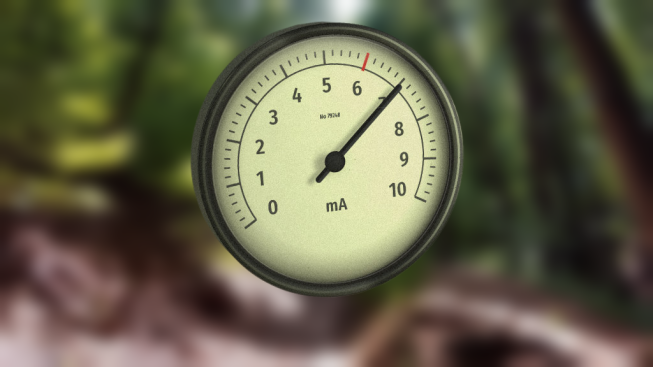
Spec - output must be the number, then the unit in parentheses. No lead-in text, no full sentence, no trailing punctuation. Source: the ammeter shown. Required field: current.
7 (mA)
